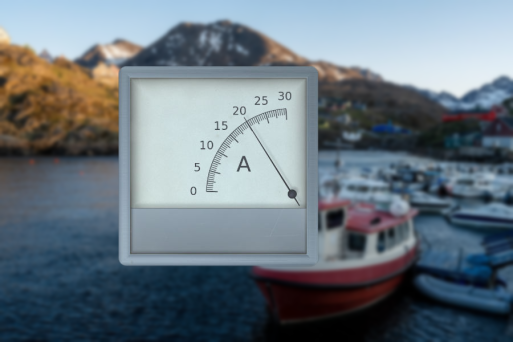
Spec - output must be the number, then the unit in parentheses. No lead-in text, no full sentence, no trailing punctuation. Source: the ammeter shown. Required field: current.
20 (A)
